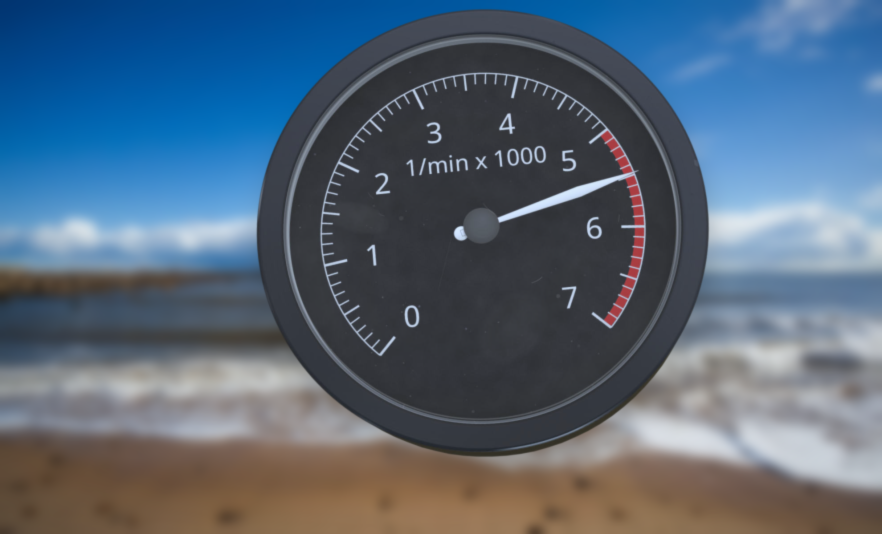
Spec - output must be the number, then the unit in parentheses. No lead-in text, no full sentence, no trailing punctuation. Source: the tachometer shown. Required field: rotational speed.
5500 (rpm)
